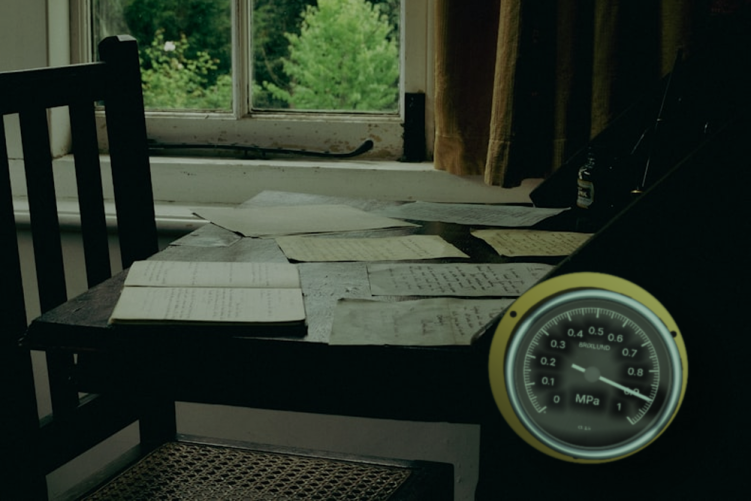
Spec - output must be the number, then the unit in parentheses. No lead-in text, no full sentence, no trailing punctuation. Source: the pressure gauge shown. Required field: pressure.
0.9 (MPa)
